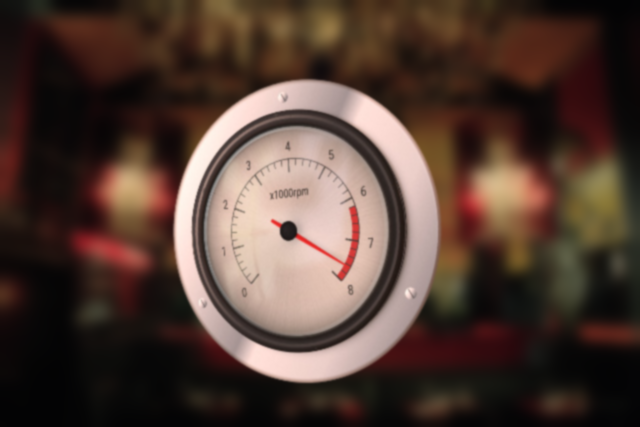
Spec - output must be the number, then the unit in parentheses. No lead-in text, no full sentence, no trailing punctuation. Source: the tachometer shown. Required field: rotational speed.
7600 (rpm)
